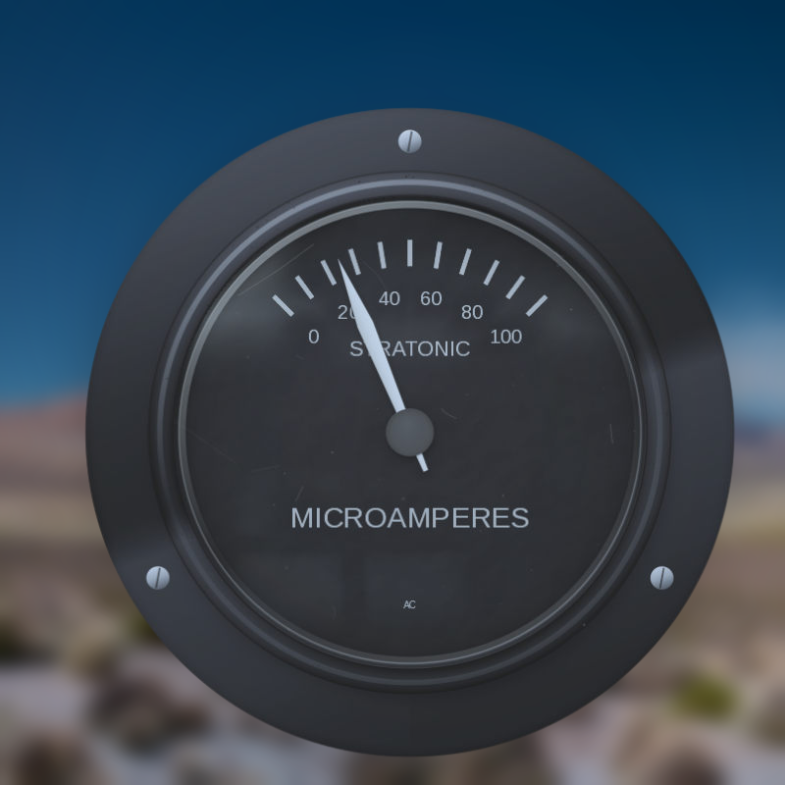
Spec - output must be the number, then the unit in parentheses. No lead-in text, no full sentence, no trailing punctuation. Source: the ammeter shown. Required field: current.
25 (µA)
